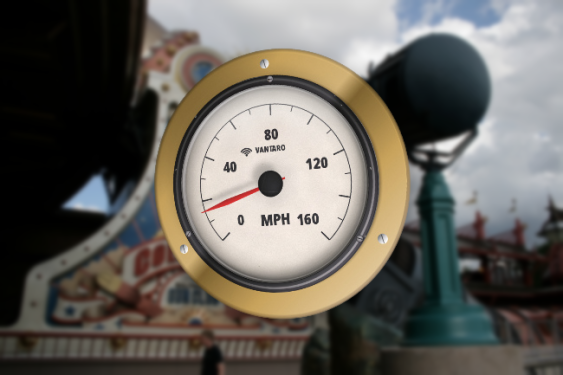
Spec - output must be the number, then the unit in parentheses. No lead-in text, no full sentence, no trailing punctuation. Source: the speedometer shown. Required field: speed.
15 (mph)
